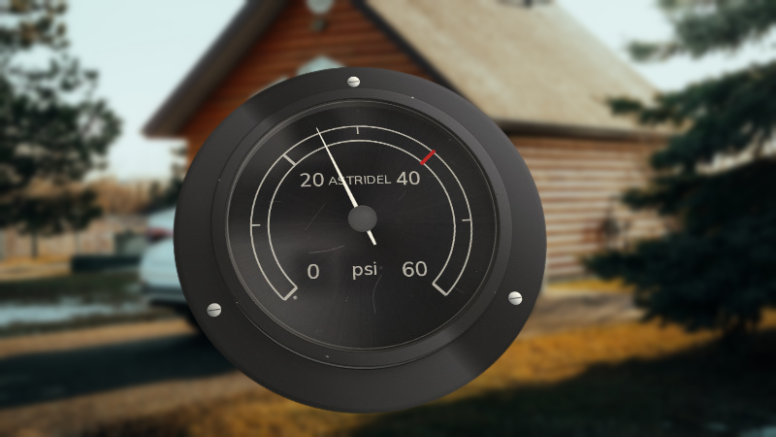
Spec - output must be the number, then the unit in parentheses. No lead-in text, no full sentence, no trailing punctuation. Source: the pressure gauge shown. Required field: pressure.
25 (psi)
